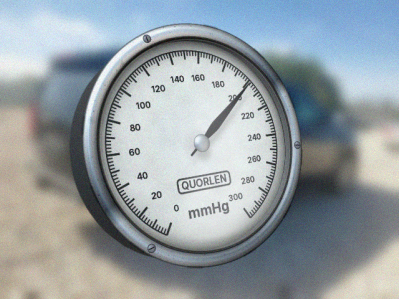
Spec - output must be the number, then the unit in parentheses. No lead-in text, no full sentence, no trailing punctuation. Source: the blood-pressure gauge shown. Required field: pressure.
200 (mmHg)
